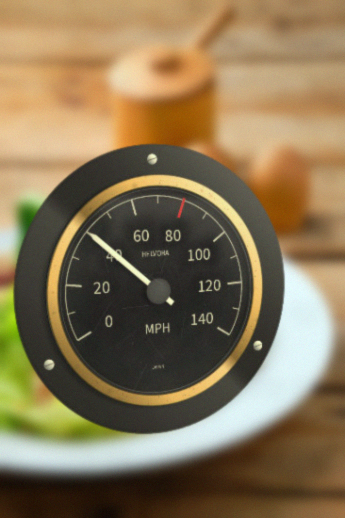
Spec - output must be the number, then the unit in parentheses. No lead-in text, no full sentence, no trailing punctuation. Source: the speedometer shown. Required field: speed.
40 (mph)
